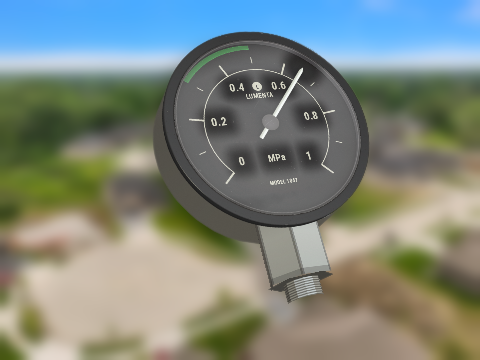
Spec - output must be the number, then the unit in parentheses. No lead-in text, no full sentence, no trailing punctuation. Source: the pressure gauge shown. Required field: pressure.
0.65 (MPa)
